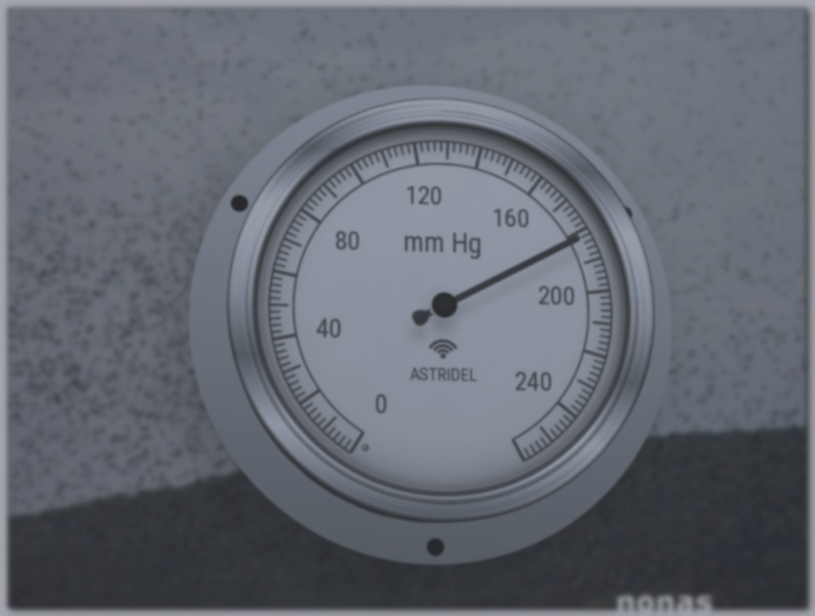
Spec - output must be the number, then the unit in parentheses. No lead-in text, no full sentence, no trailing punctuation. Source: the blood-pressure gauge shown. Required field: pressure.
182 (mmHg)
